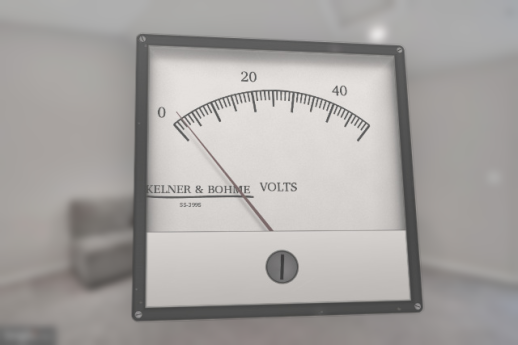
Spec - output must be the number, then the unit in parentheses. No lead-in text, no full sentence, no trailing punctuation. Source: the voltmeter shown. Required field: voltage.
2 (V)
